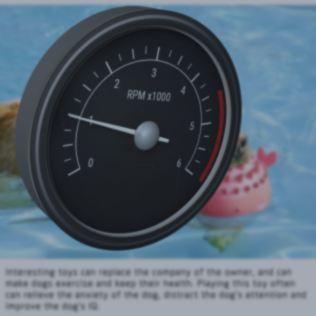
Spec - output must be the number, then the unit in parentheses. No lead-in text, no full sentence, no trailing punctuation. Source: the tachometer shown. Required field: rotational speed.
1000 (rpm)
